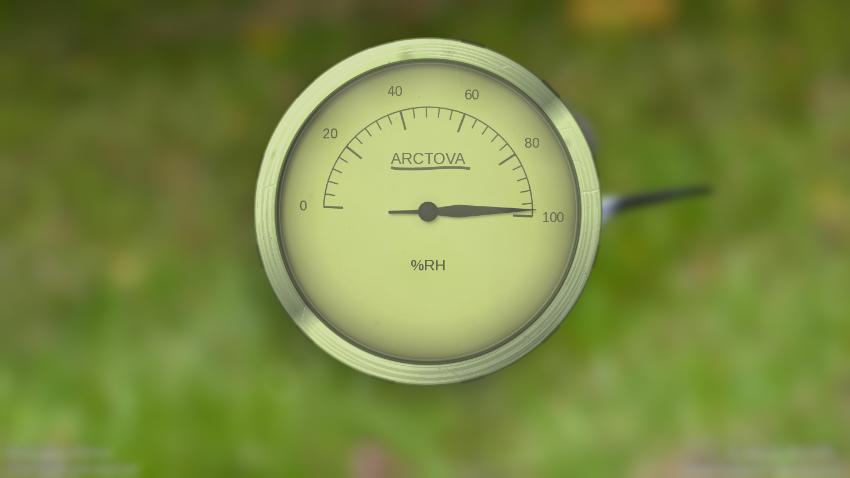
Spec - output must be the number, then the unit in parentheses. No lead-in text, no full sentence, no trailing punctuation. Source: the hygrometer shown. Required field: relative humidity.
98 (%)
